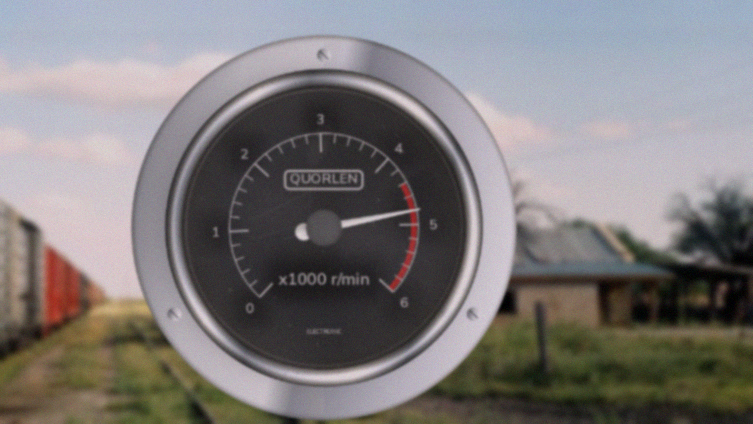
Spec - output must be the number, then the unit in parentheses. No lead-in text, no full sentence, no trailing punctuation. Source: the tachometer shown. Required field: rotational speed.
4800 (rpm)
